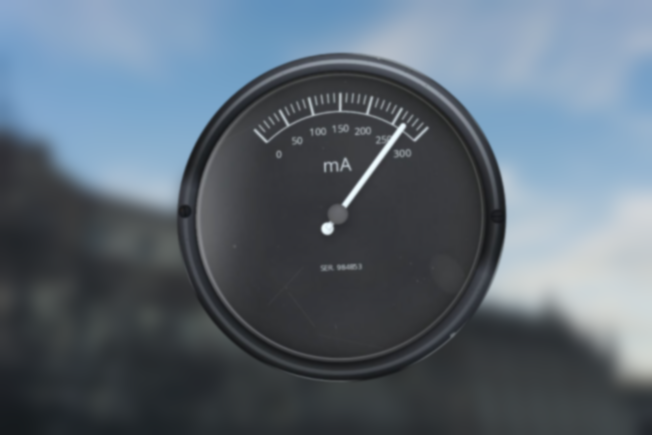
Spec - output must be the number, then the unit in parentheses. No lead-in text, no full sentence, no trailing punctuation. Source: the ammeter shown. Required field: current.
270 (mA)
